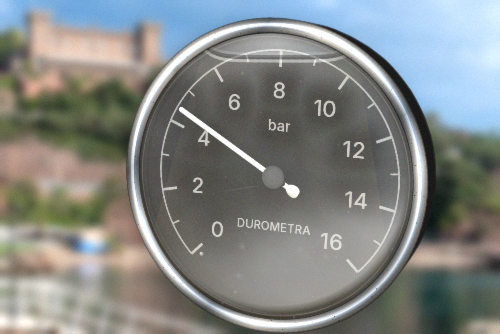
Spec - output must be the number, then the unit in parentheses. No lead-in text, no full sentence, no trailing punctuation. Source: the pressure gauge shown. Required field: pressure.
4.5 (bar)
